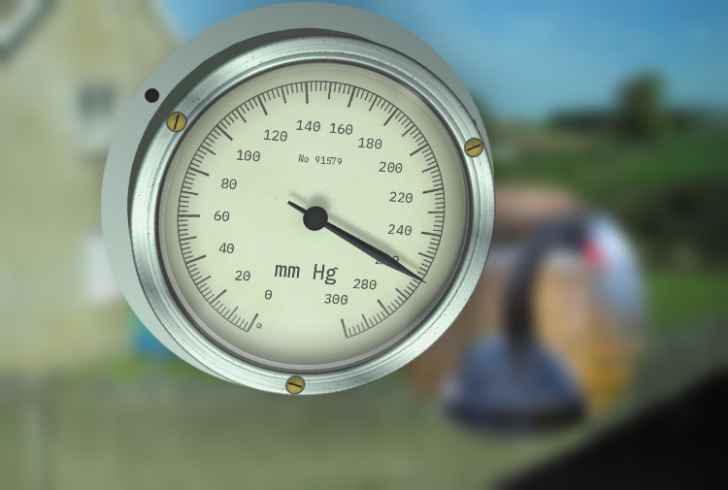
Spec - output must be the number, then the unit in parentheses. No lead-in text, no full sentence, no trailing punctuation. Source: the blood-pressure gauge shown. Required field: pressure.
260 (mmHg)
